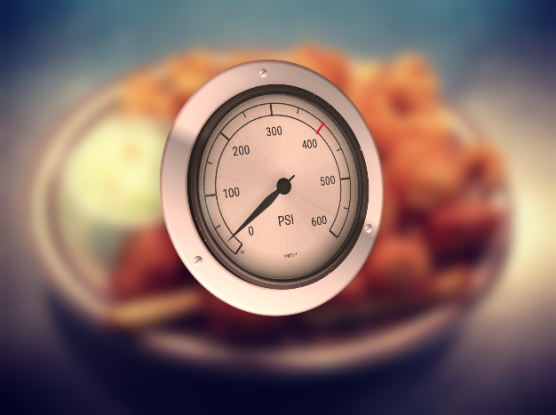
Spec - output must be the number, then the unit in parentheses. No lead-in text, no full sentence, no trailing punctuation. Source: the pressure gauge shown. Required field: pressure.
25 (psi)
